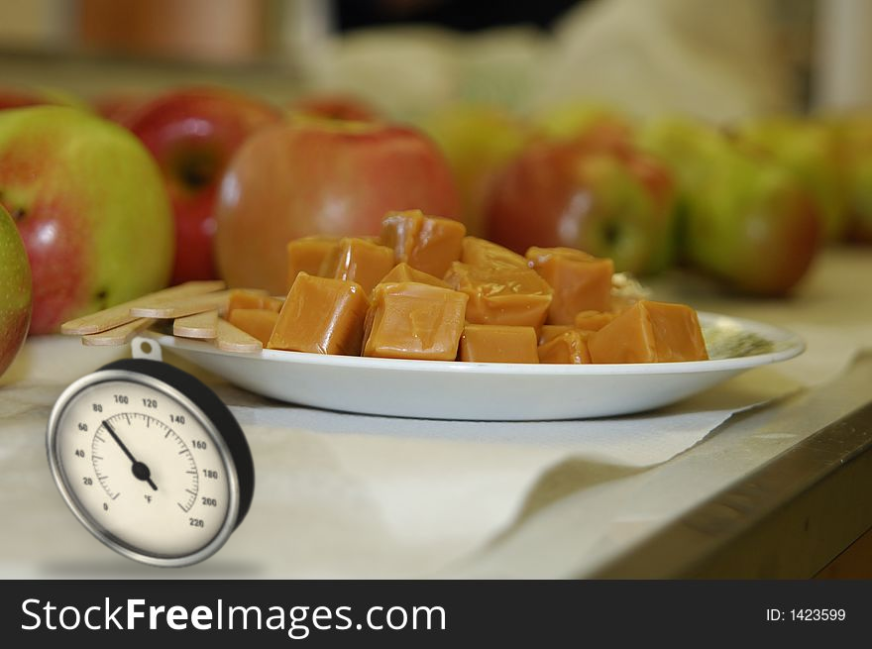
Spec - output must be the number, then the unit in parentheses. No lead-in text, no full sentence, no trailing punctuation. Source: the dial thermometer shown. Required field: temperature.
80 (°F)
